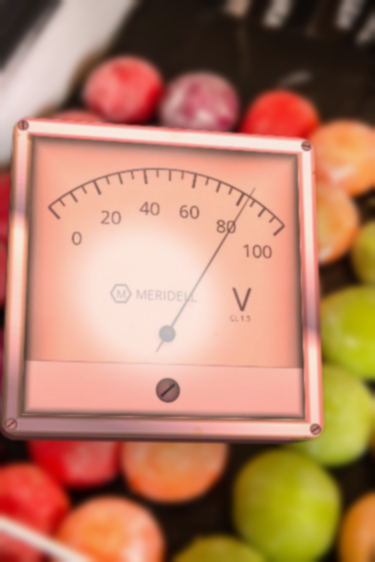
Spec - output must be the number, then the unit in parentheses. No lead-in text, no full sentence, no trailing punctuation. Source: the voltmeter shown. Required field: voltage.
82.5 (V)
